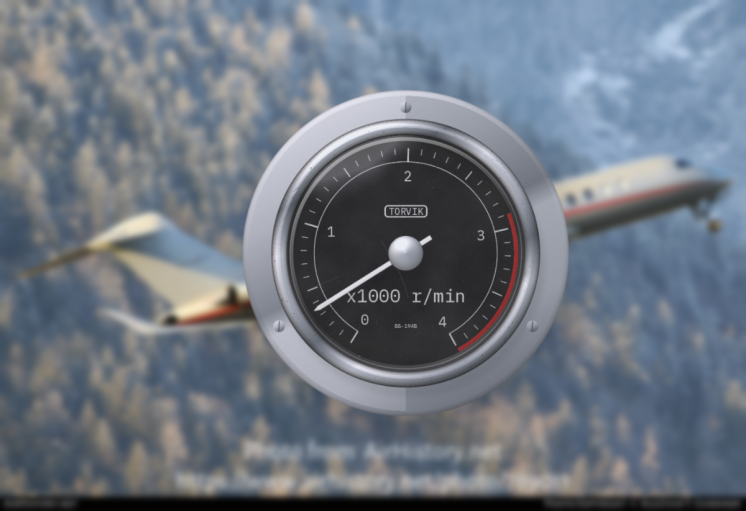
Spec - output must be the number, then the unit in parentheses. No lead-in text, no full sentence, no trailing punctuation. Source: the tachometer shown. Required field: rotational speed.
350 (rpm)
